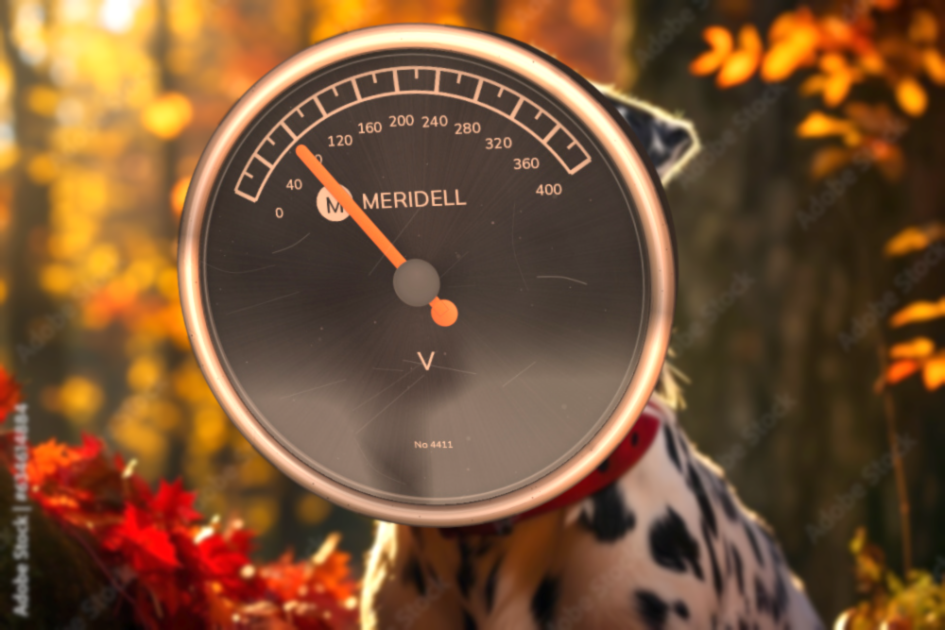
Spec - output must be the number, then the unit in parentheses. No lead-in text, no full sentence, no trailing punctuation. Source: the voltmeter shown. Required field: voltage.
80 (V)
